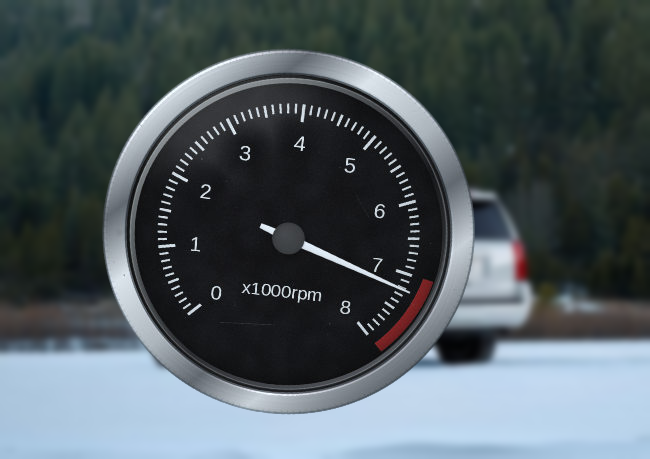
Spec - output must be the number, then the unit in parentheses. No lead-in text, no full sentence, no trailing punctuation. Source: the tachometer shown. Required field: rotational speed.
7200 (rpm)
